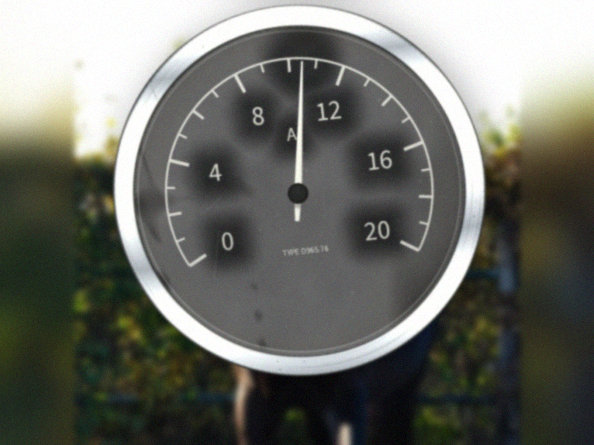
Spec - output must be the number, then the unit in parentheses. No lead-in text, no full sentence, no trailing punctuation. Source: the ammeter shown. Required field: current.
10.5 (A)
